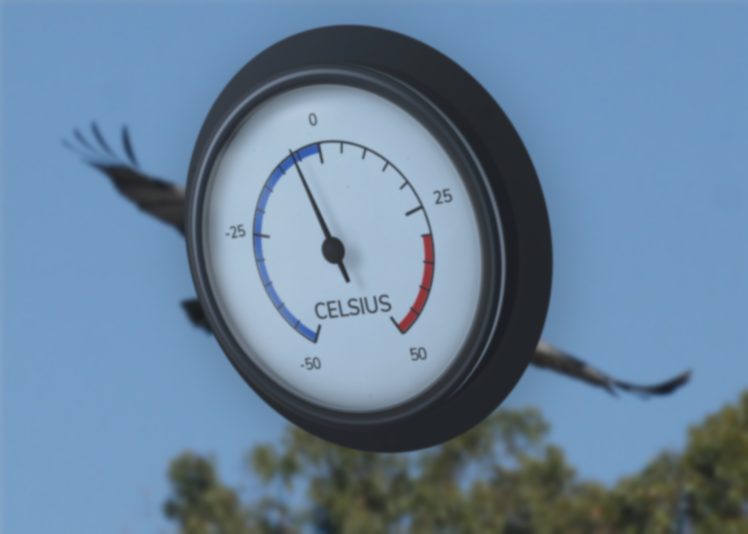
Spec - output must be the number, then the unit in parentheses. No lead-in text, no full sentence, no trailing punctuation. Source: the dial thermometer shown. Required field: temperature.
-5 (°C)
